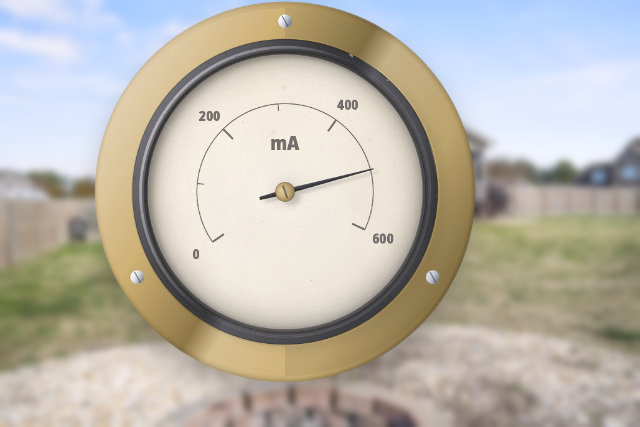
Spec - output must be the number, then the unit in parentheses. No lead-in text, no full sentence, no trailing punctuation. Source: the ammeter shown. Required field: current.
500 (mA)
